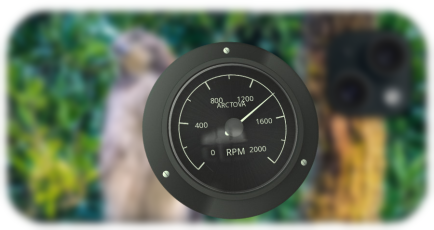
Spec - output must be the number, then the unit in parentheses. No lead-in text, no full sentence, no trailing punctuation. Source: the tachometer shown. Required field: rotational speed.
1400 (rpm)
